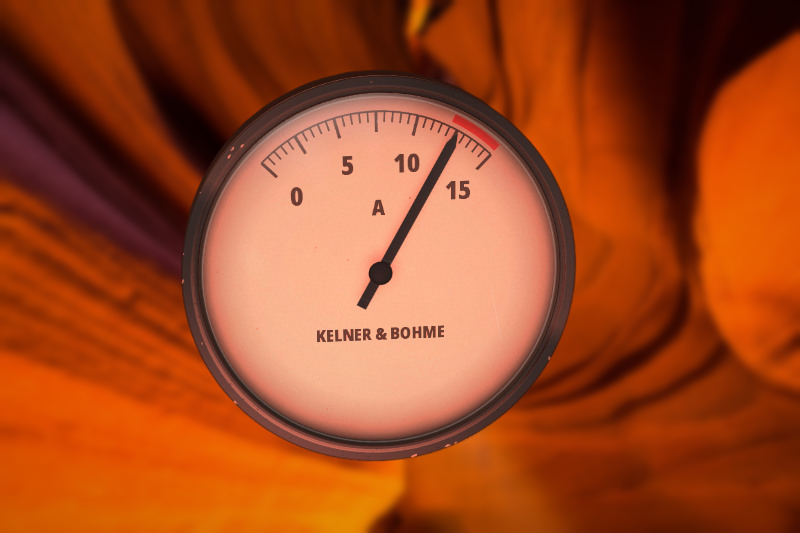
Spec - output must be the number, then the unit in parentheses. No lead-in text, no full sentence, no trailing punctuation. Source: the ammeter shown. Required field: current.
12.5 (A)
